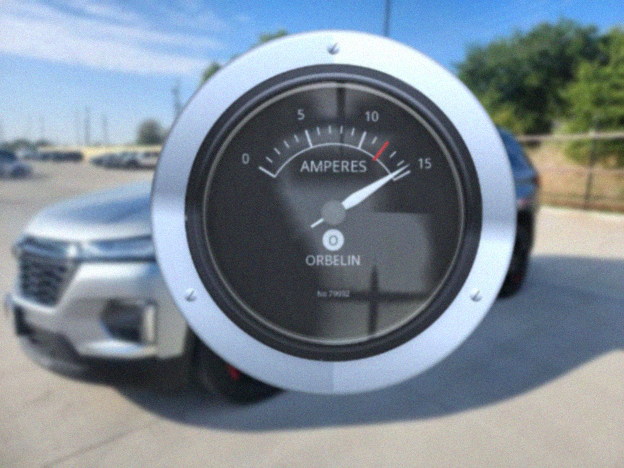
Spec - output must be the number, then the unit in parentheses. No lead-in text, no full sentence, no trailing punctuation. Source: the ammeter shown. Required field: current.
14.5 (A)
